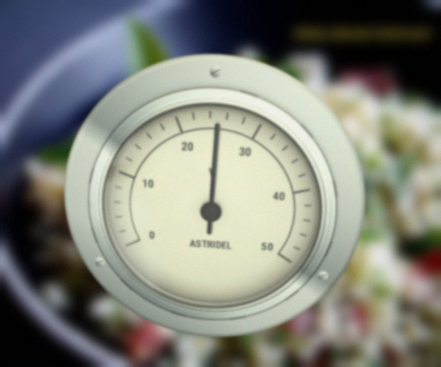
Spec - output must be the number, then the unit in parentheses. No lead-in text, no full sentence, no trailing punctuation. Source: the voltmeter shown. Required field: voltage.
25 (V)
